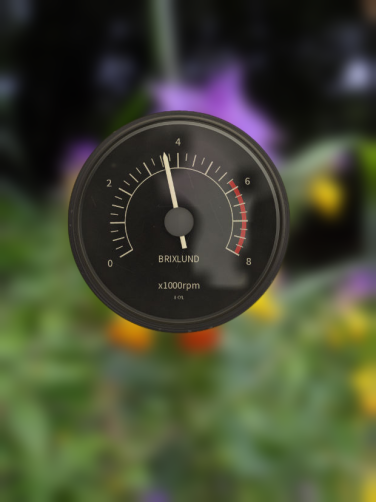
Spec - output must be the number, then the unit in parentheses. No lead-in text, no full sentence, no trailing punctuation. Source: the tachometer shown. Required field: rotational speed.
3625 (rpm)
